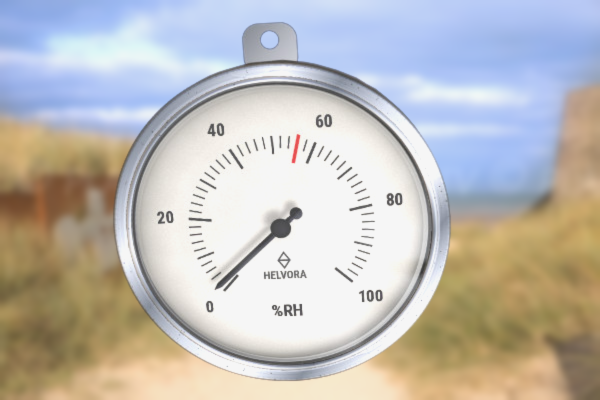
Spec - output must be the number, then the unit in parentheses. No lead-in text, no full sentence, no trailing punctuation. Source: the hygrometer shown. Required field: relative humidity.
2 (%)
